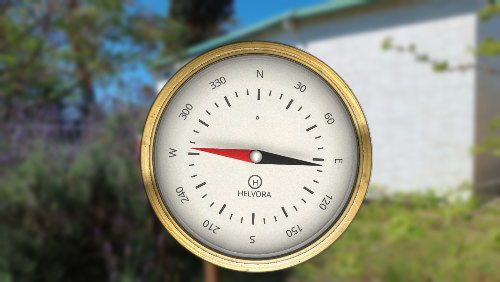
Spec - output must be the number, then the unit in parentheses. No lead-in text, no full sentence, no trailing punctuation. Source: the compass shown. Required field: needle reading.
275 (°)
